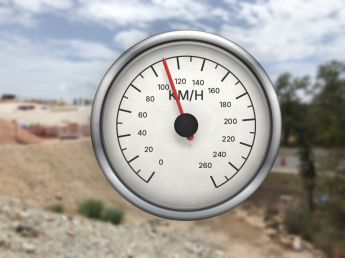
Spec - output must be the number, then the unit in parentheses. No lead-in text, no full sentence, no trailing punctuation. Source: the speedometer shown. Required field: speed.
110 (km/h)
